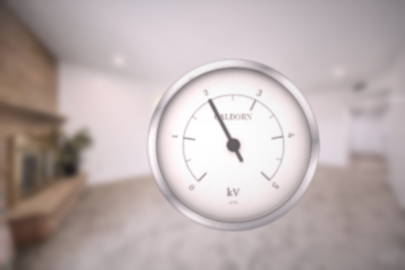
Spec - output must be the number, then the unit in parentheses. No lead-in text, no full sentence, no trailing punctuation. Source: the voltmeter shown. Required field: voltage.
2 (kV)
